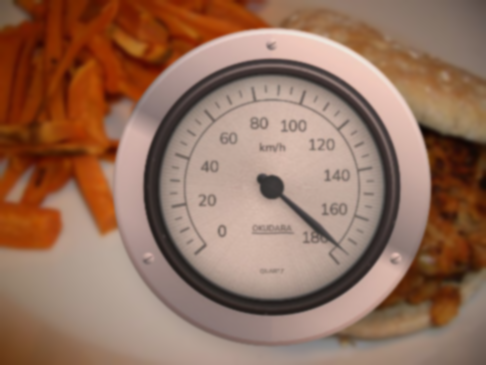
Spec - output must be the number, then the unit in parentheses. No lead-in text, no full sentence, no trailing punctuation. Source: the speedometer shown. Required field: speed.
175 (km/h)
